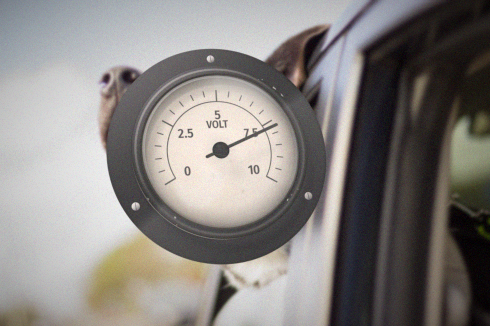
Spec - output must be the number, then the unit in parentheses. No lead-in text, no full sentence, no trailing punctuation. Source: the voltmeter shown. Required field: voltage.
7.75 (V)
